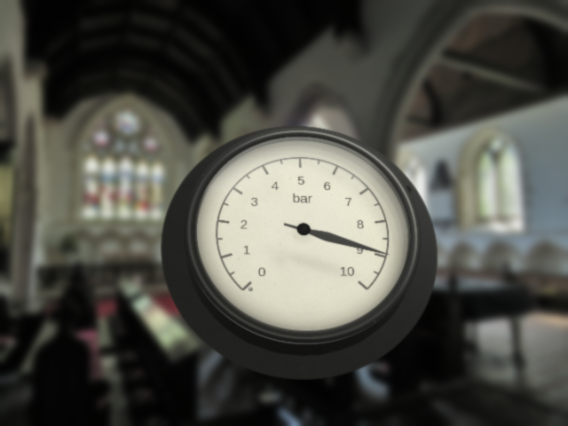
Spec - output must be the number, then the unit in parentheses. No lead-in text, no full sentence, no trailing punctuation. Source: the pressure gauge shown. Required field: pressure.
9 (bar)
